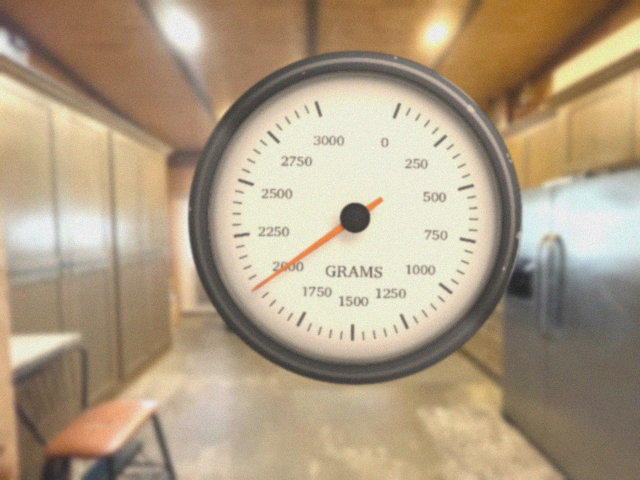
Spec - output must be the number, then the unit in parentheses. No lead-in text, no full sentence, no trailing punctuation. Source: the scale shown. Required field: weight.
2000 (g)
